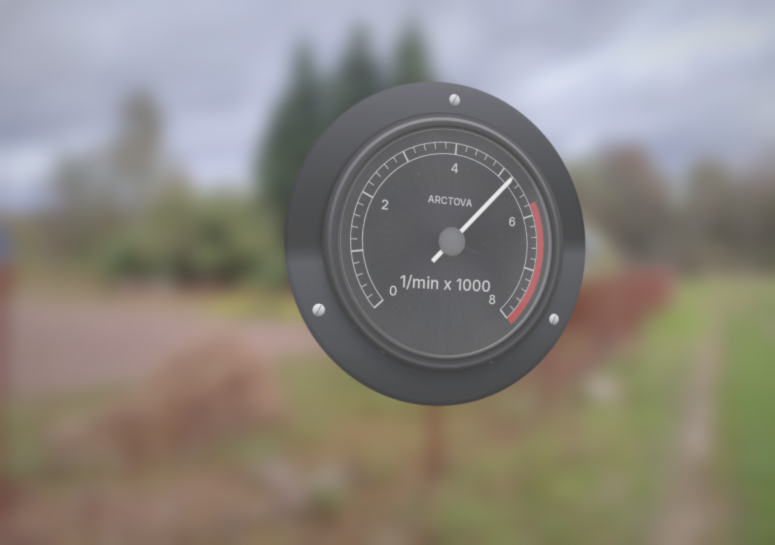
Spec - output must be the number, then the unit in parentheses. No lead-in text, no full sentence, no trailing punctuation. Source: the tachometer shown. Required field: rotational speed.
5200 (rpm)
